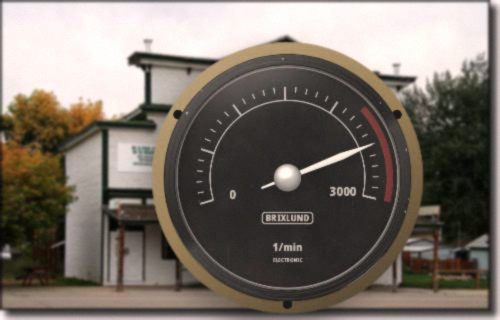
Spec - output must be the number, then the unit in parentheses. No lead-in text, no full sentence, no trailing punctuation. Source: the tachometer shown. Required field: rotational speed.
2500 (rpm)
